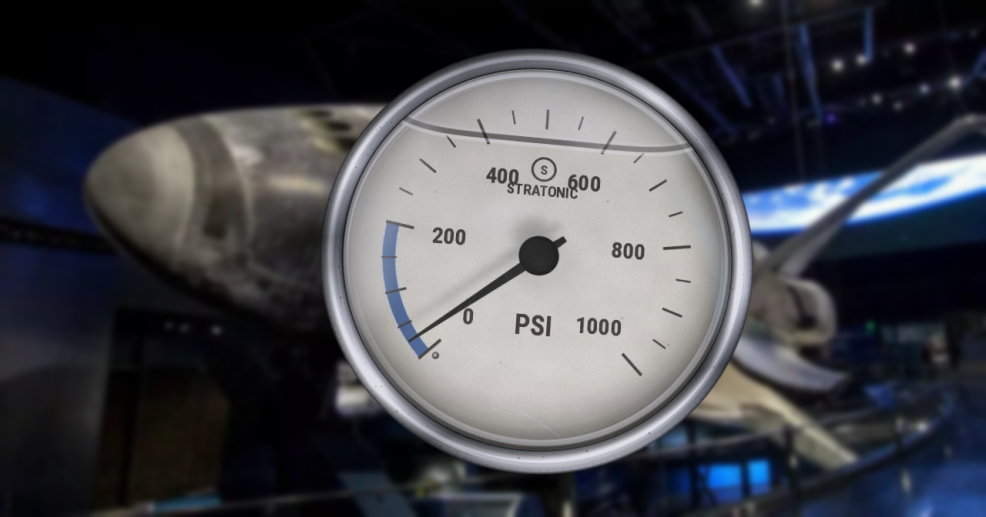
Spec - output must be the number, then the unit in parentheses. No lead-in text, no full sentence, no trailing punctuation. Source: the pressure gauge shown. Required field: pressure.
25 (psi)
